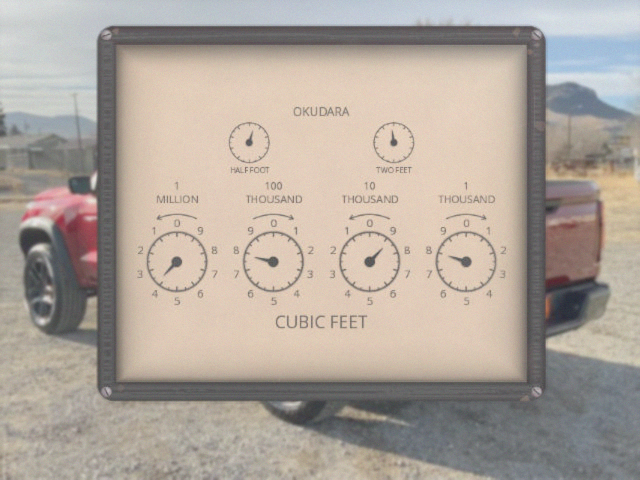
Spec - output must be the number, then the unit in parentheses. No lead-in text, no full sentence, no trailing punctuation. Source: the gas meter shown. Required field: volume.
378800 (ft³)
